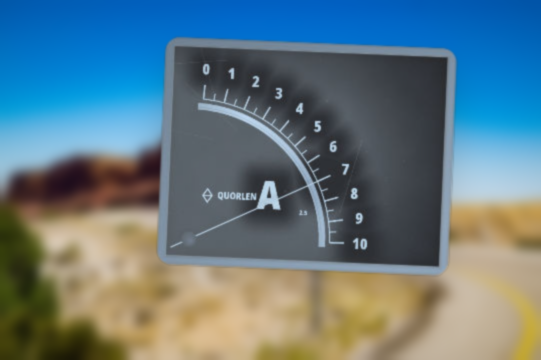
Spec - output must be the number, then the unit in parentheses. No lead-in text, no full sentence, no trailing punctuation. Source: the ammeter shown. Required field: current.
7 (A)
